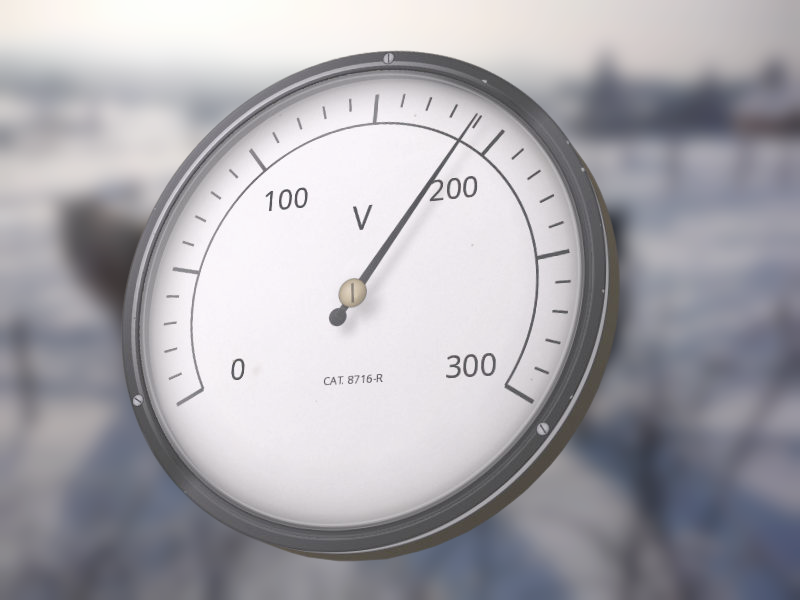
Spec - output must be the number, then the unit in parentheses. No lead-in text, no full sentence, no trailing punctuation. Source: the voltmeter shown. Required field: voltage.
190 (V)
